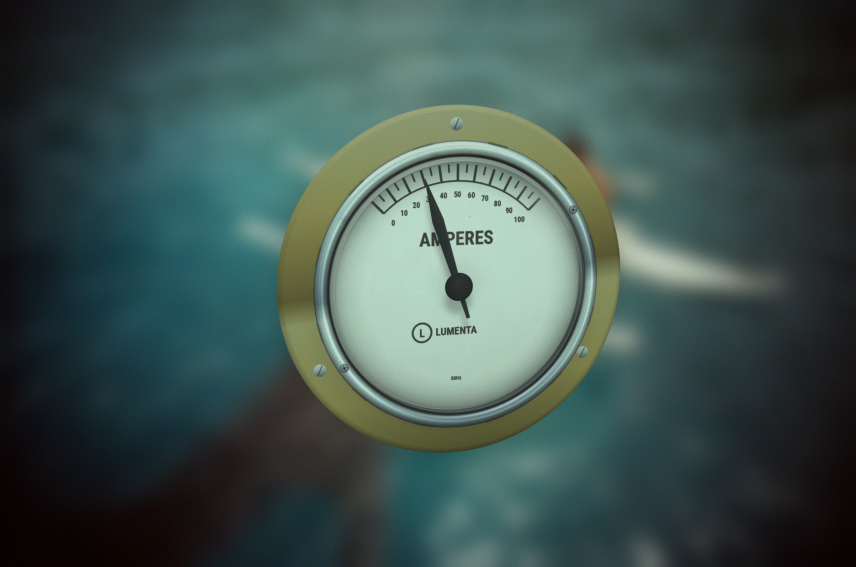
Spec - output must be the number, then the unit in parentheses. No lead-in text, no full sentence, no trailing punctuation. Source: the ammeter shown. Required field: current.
30 (A)
